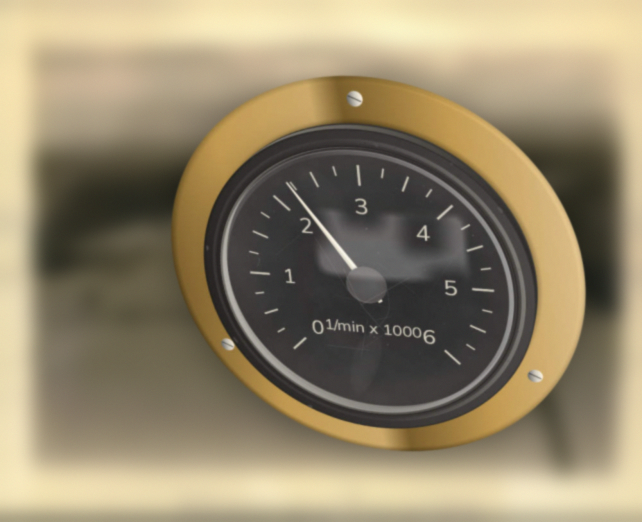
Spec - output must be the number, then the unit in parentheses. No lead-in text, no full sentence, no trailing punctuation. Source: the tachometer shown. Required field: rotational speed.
2250 (rpm)
